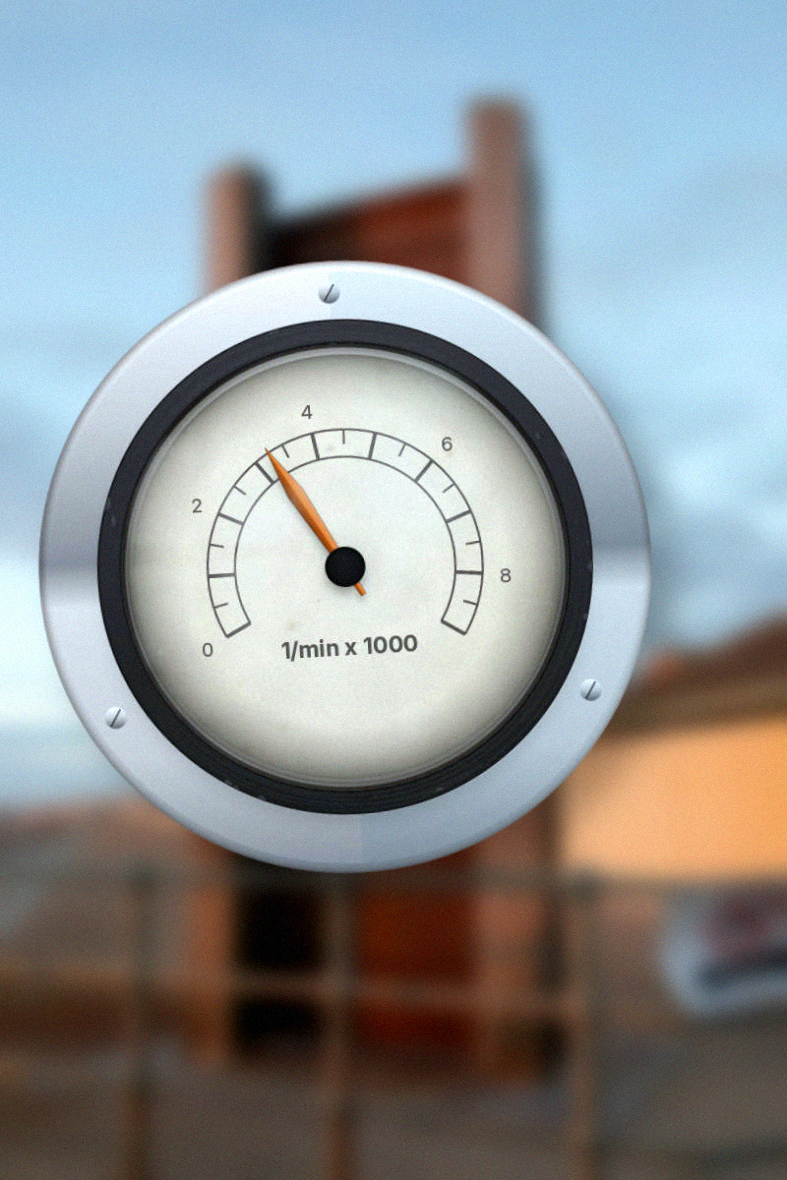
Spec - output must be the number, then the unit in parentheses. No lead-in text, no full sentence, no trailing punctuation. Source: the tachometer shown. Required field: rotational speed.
3250 (rpm)
